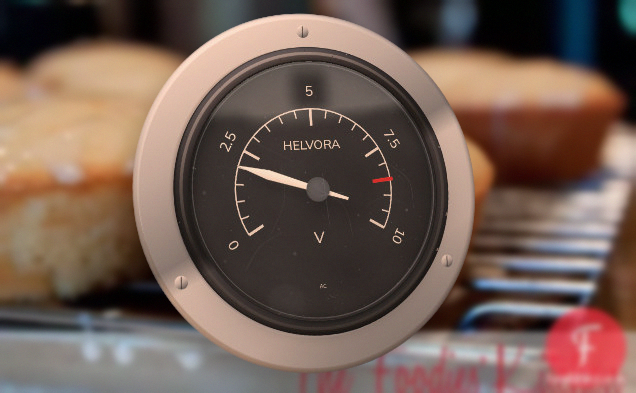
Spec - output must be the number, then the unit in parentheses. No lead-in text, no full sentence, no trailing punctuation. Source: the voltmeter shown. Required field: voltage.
2 (V)
